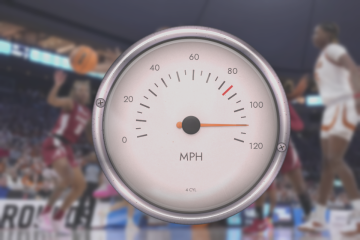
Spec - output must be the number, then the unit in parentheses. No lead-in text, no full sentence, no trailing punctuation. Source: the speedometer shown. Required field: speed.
110 (mph)
